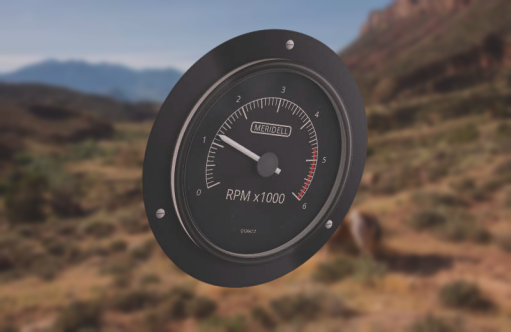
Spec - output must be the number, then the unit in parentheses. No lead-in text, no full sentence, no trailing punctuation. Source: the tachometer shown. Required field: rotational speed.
1200 (rpm)
